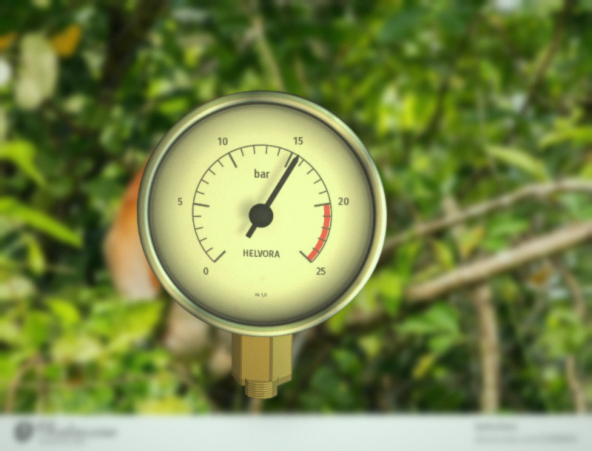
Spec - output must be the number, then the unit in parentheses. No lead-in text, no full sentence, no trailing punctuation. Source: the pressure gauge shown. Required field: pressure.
15.5 (bar)
